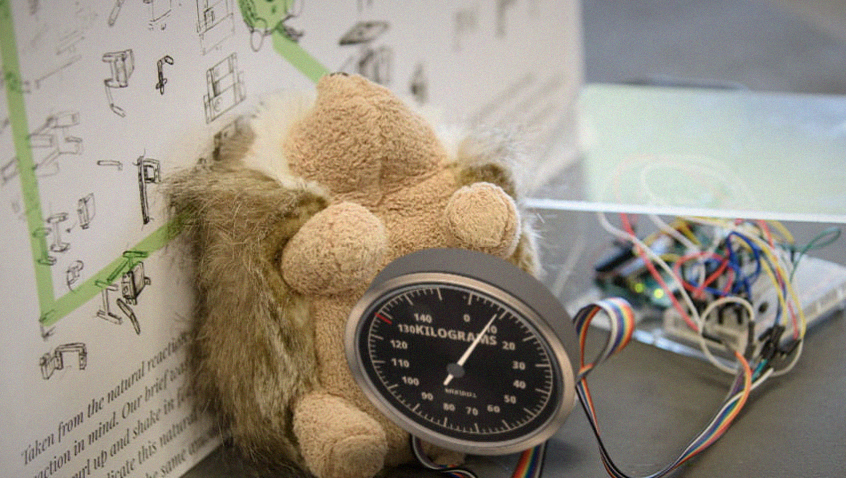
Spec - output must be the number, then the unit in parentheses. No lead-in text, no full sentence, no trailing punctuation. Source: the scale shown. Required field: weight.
8 (kg)
